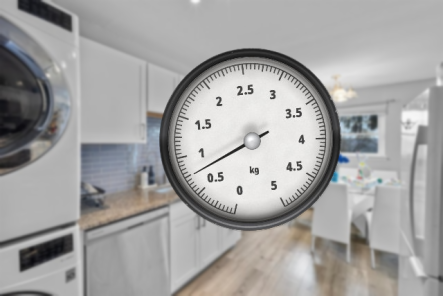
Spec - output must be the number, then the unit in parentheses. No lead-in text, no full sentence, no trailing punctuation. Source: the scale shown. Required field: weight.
0.75 (kg)
